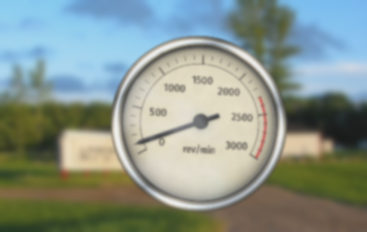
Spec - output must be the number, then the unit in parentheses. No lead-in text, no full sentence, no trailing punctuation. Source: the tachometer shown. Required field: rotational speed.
100 (rpm)
